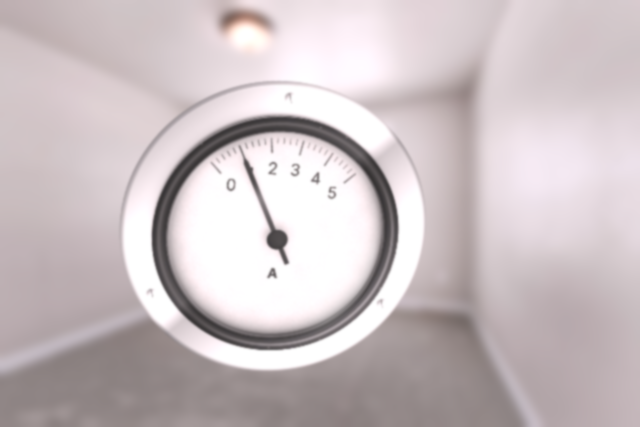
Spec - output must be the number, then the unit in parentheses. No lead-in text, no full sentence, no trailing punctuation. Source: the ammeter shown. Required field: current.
1 (A)
